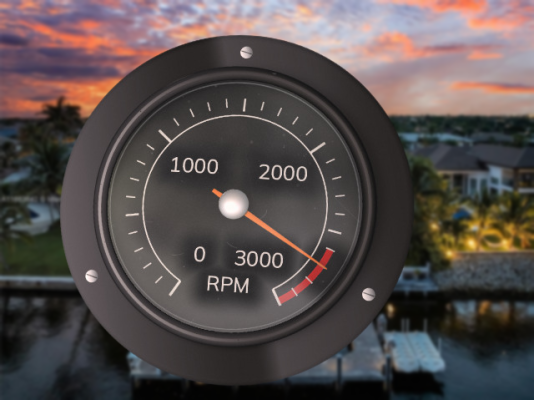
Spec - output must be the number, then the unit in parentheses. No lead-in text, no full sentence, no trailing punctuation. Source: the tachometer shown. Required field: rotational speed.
2700 (rpm)
